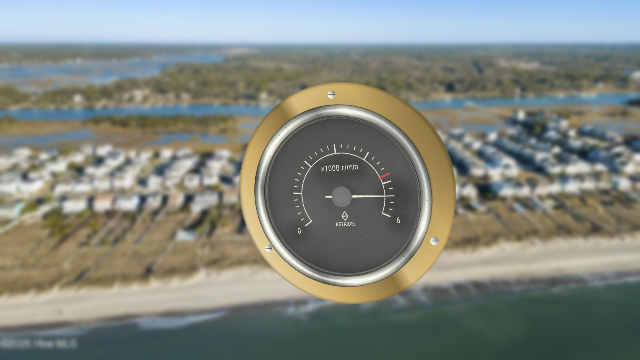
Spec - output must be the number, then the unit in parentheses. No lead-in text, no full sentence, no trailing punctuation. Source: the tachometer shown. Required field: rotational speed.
5400 (rpm)
